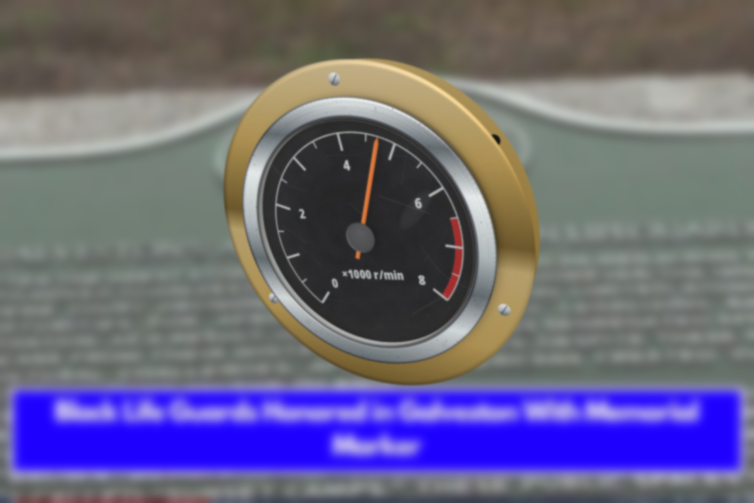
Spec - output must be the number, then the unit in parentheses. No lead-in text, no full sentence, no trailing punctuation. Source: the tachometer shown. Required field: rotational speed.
4750 (rpm)
